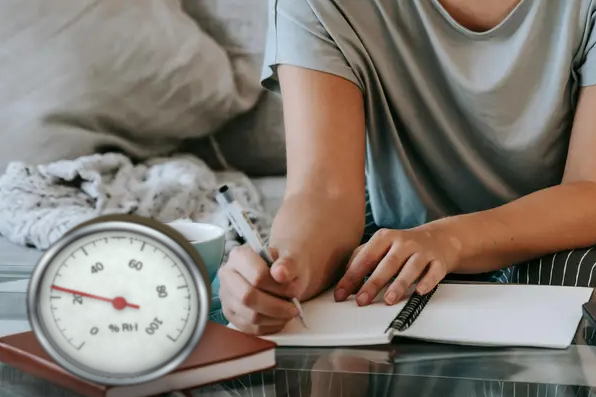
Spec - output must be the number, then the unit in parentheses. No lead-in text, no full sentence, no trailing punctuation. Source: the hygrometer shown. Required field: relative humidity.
24 (%)
